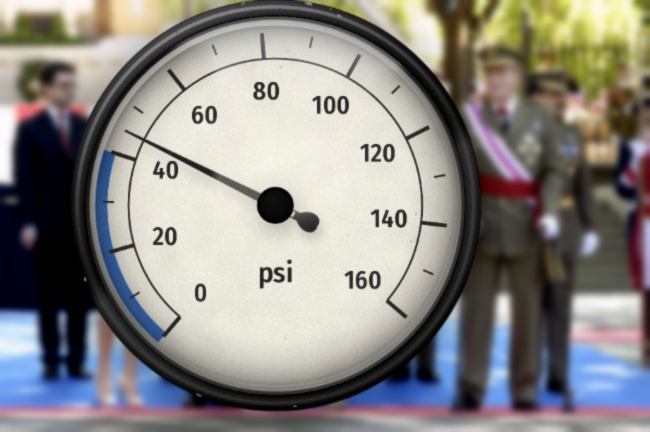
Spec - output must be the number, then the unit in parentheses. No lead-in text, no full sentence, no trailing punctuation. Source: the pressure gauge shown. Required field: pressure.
45 (psi)
